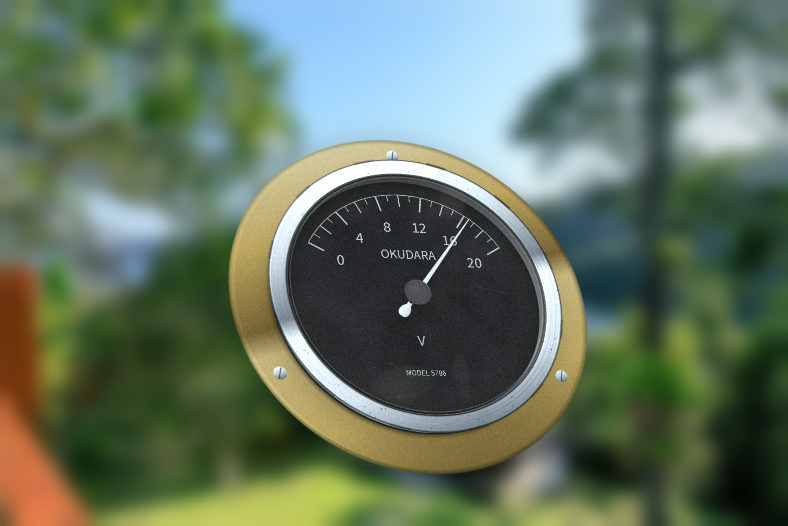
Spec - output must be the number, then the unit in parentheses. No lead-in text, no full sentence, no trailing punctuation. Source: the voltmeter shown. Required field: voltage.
16.5 (V)
